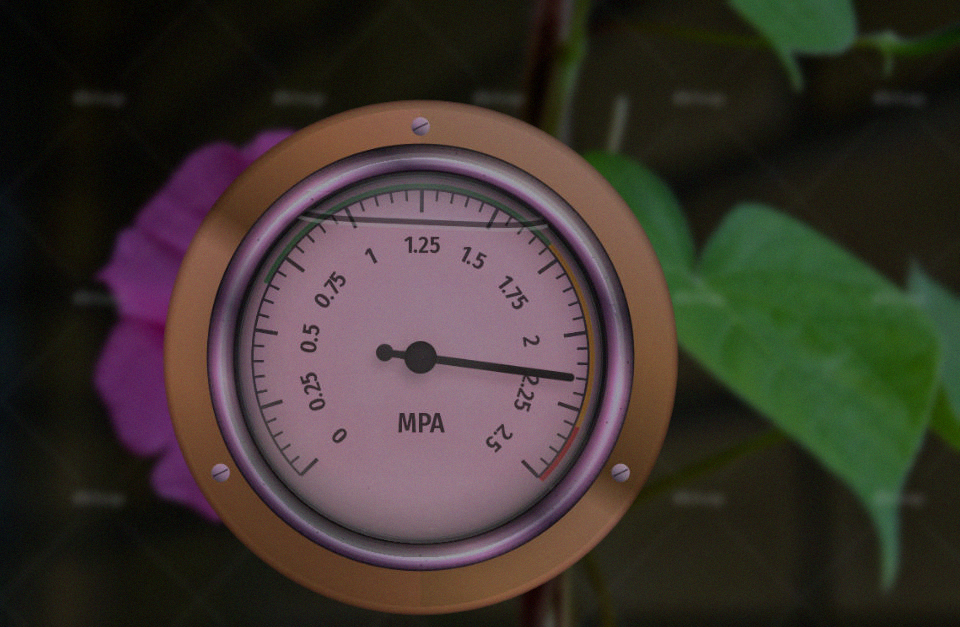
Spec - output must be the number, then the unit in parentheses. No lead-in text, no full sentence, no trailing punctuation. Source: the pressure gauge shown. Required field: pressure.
2.15 (MPa)
